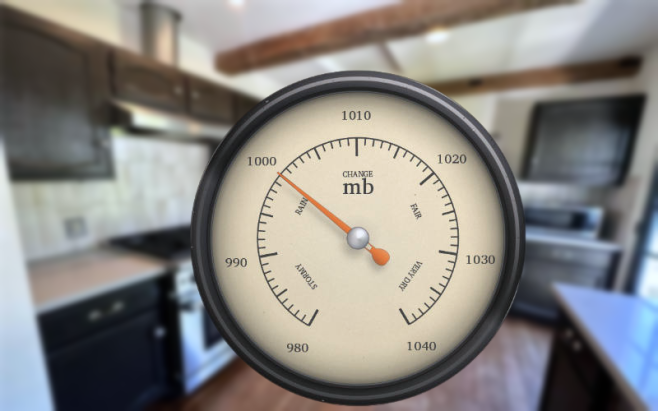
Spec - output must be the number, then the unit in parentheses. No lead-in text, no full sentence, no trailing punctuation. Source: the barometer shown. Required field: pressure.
1000 (mbar)
